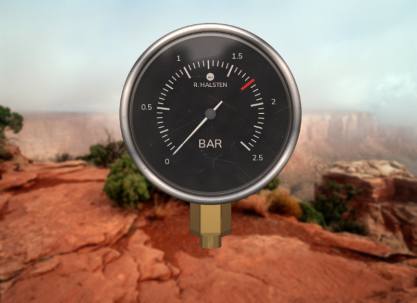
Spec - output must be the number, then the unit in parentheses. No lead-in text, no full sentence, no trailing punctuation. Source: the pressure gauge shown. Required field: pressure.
0 (bar)
